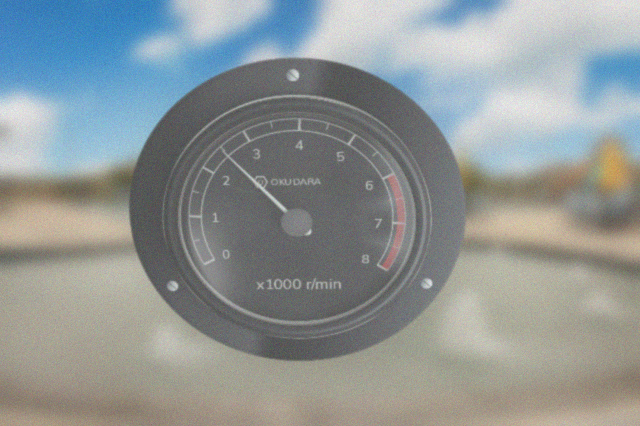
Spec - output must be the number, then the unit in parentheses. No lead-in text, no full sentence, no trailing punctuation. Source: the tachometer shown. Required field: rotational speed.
2500 (rpm)
